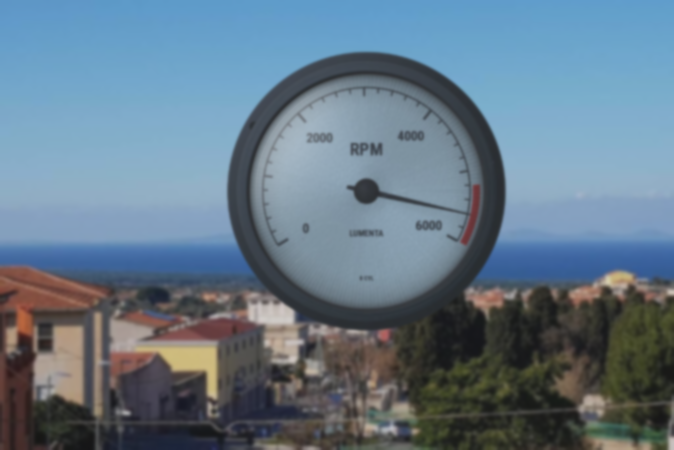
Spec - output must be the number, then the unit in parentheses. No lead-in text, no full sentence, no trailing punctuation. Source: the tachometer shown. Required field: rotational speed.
5600 (rpm)
